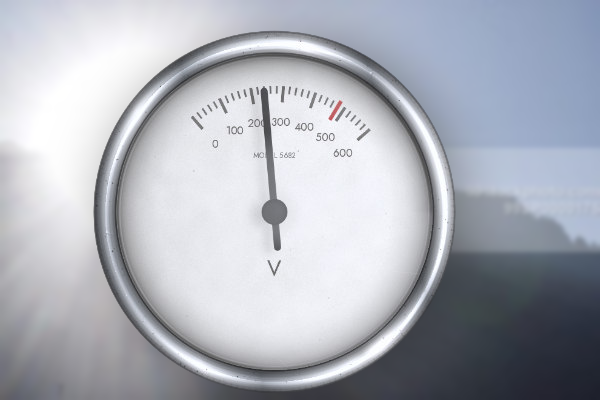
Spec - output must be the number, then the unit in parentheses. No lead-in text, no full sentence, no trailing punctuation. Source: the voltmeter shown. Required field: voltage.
240 (V)
